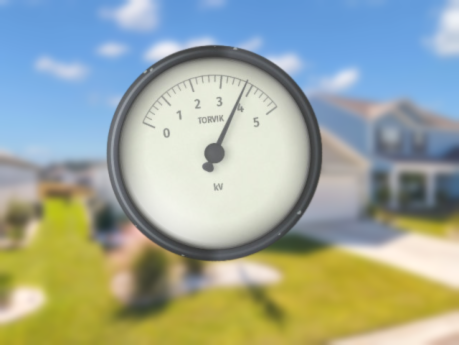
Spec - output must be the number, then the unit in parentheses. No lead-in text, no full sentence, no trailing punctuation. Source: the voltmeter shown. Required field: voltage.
3.8 (kV)
